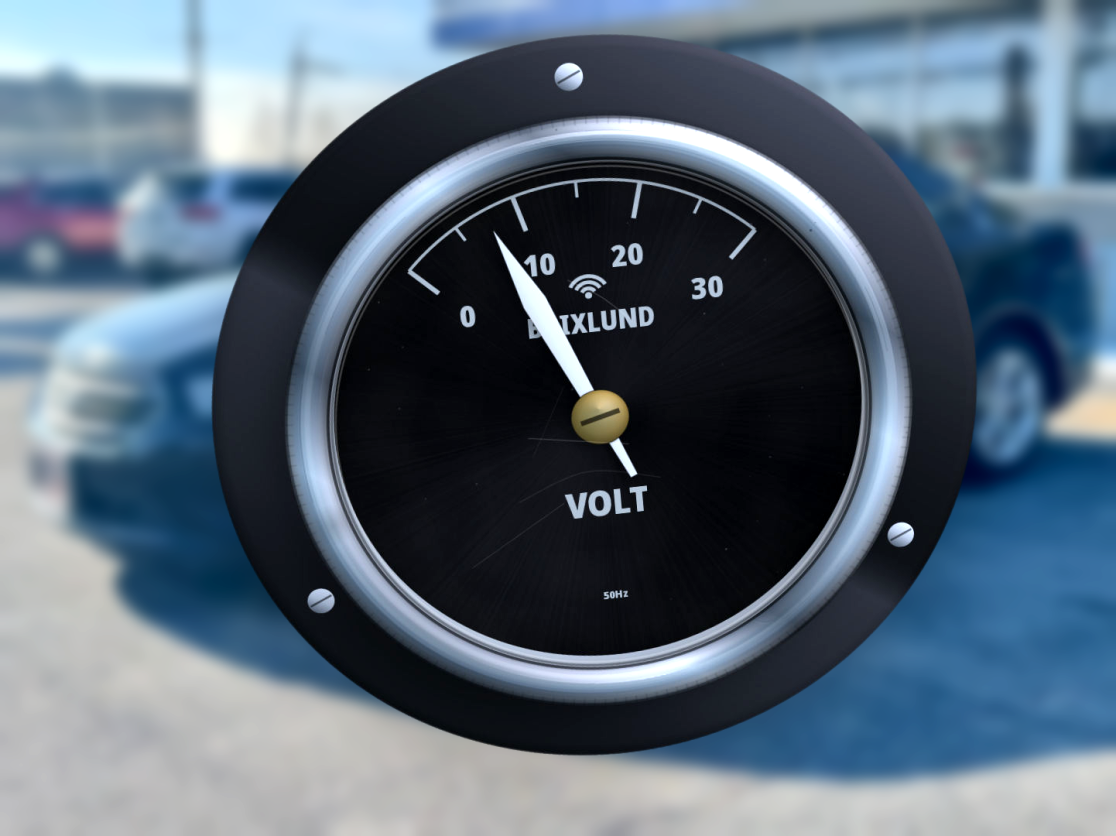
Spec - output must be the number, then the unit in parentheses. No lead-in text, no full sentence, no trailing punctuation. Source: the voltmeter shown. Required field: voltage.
7.5 (V)
